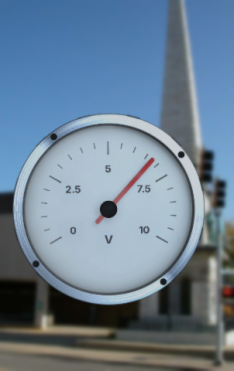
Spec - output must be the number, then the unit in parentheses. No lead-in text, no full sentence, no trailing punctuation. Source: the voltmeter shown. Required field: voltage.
6.75 (V)
